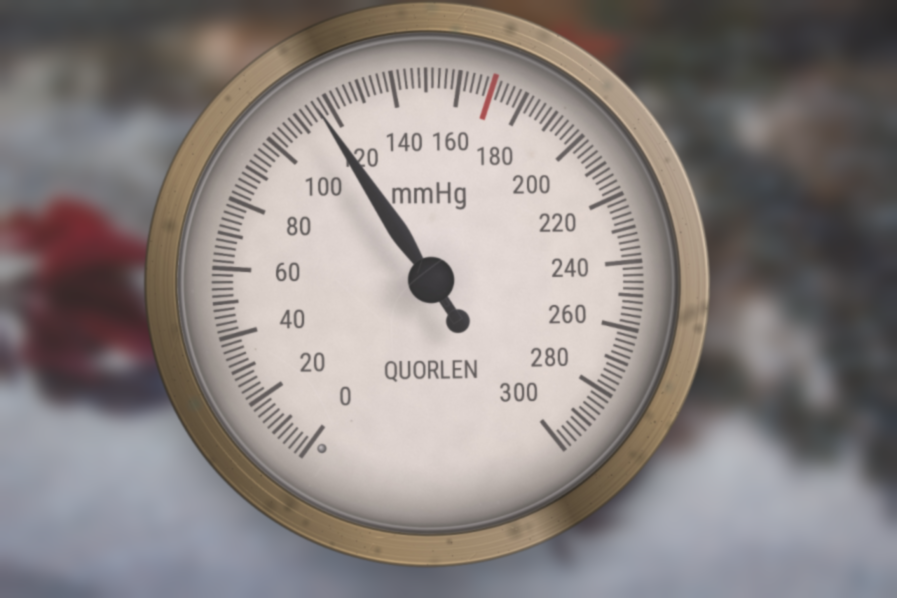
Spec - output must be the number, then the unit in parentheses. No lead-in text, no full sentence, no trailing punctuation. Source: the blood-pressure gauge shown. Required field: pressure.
116 (mmHg)
